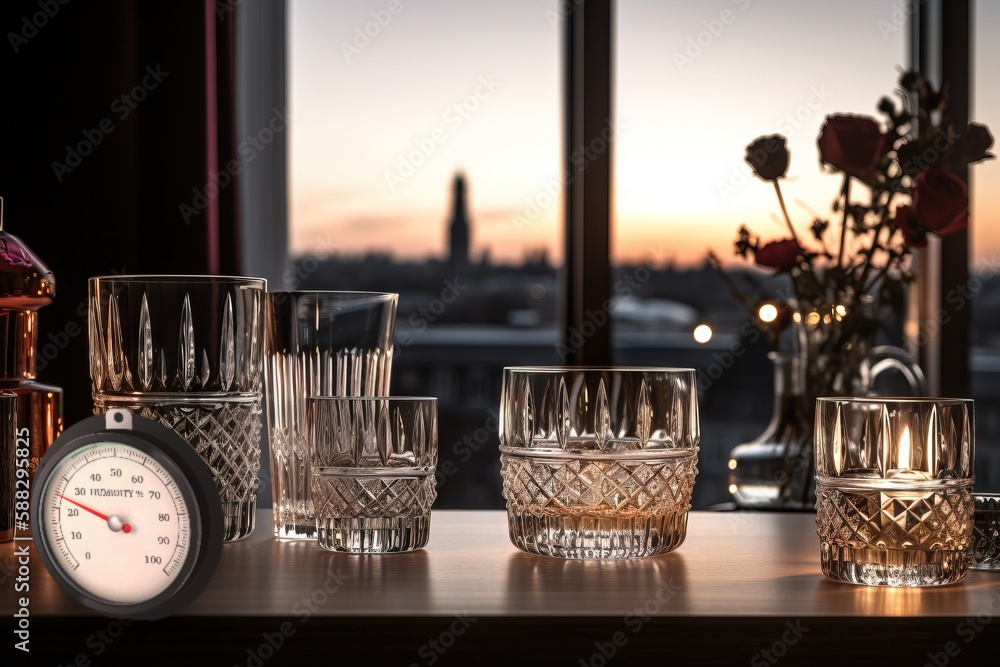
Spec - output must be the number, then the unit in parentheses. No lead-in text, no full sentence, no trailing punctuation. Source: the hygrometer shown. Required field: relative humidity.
25 (%)
